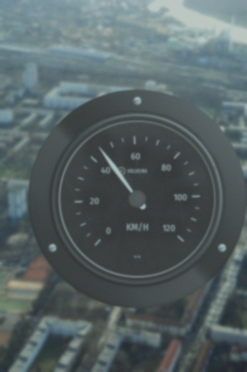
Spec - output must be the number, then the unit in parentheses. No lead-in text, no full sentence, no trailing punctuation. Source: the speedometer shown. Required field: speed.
45 (km/h)
